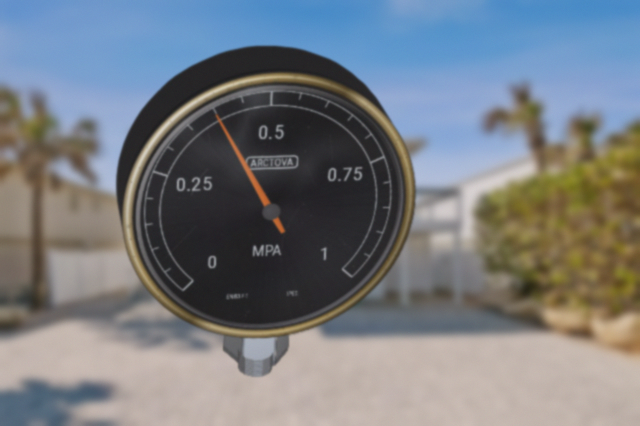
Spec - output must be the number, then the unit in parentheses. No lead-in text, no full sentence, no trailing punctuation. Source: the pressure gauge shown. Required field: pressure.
0.4 (MPa)
